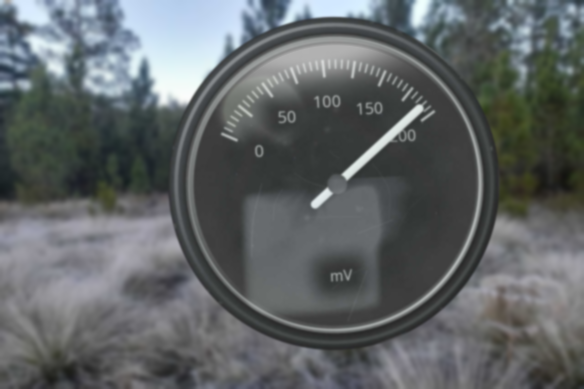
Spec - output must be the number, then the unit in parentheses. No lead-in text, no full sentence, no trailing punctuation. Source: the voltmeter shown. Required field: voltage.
190 (mV)
